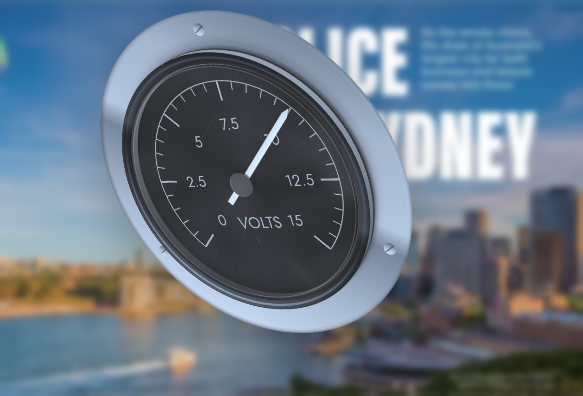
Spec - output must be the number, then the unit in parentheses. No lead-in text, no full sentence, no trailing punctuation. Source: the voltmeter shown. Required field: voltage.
10 (V)
